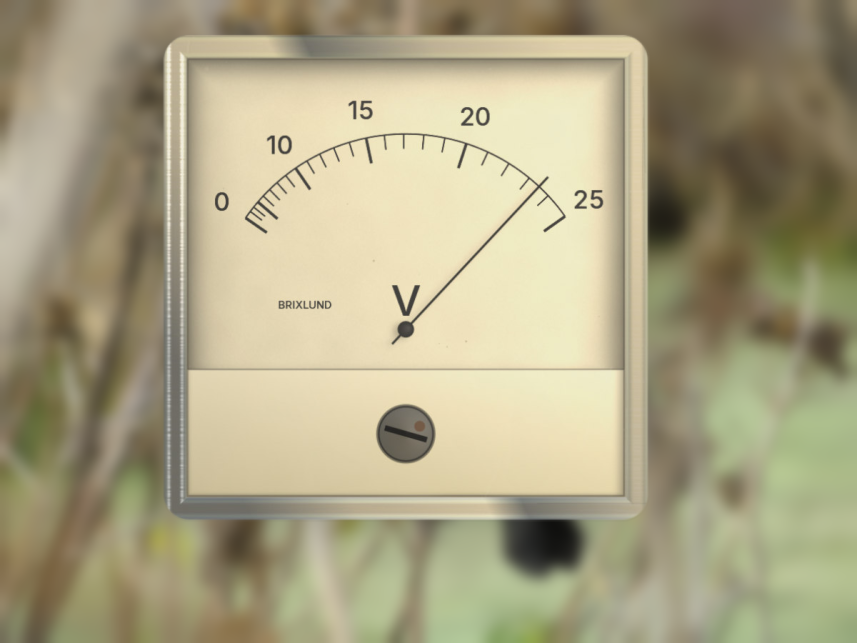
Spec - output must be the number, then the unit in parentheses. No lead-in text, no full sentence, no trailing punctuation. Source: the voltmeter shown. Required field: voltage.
23.5 (V)
